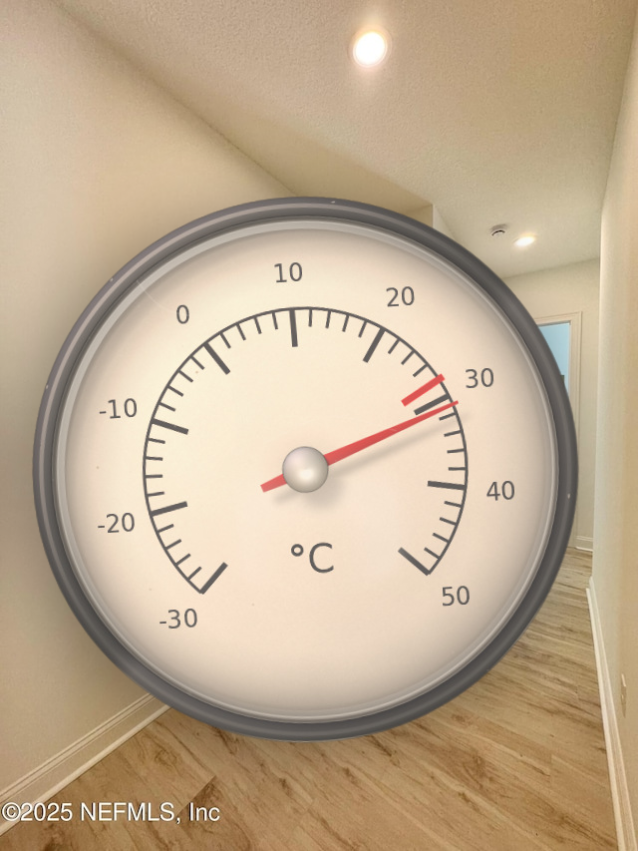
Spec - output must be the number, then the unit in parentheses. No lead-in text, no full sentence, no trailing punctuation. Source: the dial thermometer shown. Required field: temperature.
31 (°C)
